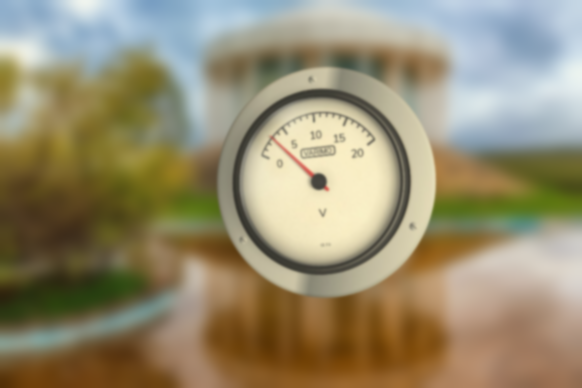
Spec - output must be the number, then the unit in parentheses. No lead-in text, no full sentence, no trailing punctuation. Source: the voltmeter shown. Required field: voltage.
3 (V)
